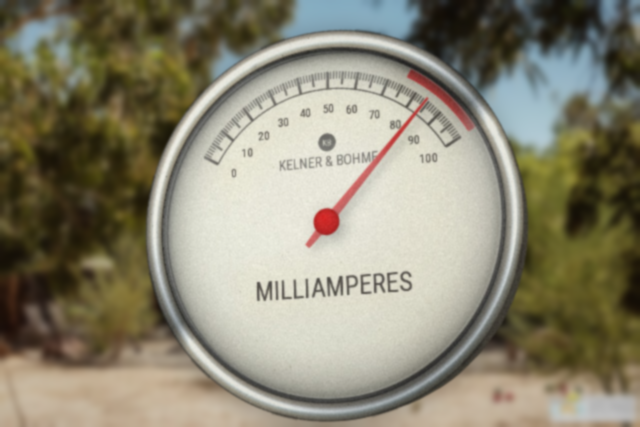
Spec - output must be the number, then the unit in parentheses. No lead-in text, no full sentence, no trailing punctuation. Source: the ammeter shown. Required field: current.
85 (mA)
